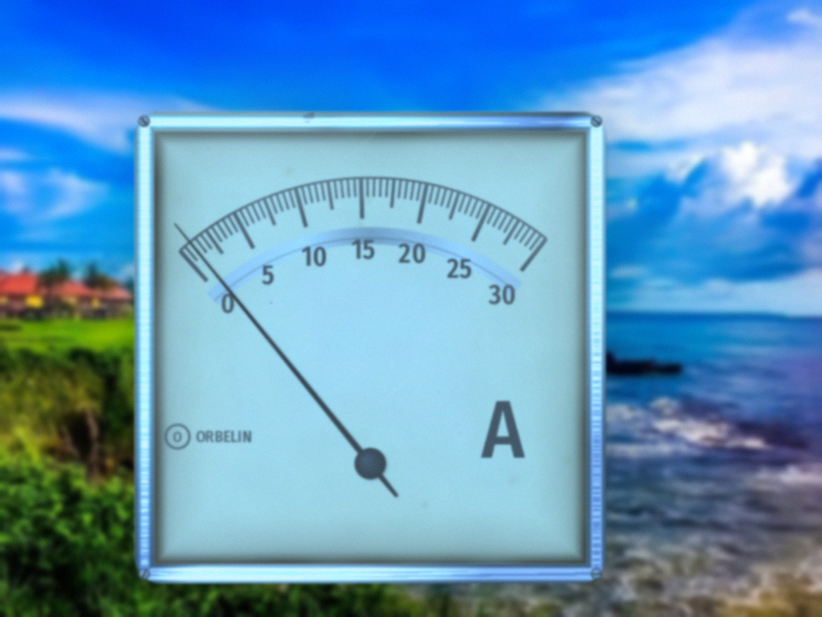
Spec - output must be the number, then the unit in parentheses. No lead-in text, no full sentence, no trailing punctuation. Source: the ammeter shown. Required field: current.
1 (A)
